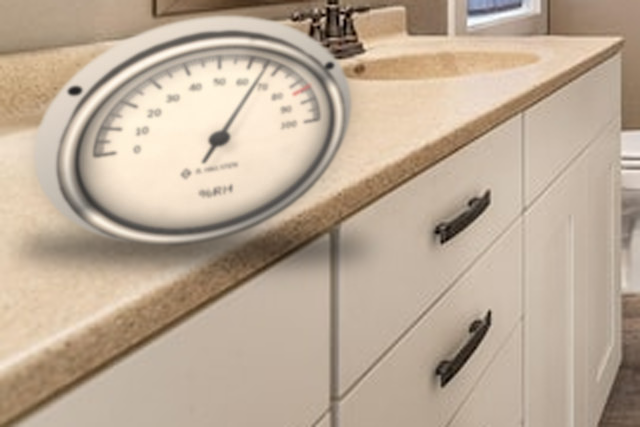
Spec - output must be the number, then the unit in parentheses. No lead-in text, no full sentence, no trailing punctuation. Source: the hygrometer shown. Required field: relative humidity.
65 (%)
